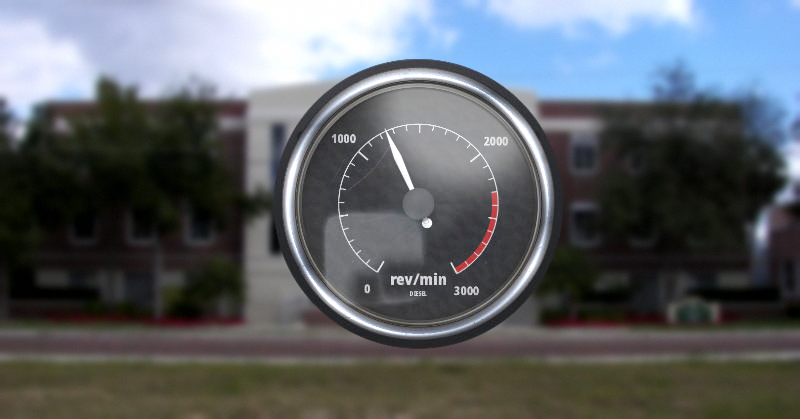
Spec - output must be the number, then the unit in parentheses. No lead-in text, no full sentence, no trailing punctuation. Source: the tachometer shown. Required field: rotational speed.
1250 (rpm)
